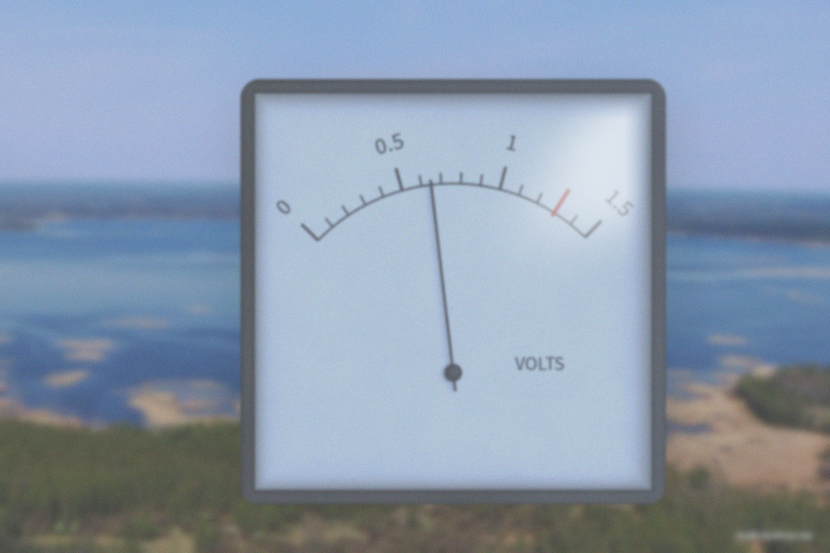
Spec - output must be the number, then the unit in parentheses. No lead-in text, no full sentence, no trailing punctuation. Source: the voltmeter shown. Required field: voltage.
0.65 (V)
